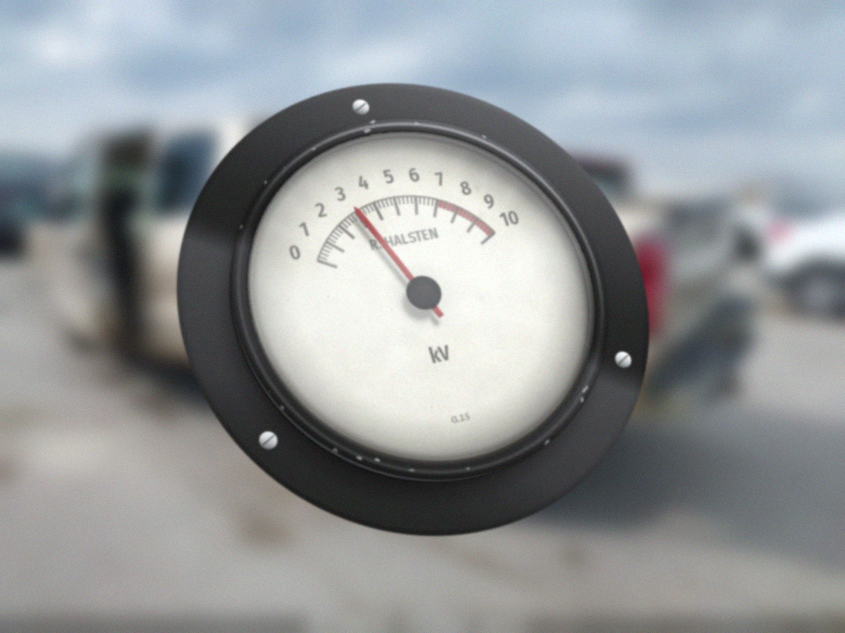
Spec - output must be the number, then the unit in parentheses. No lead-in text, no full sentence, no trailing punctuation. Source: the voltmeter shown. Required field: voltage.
3 (kV)
